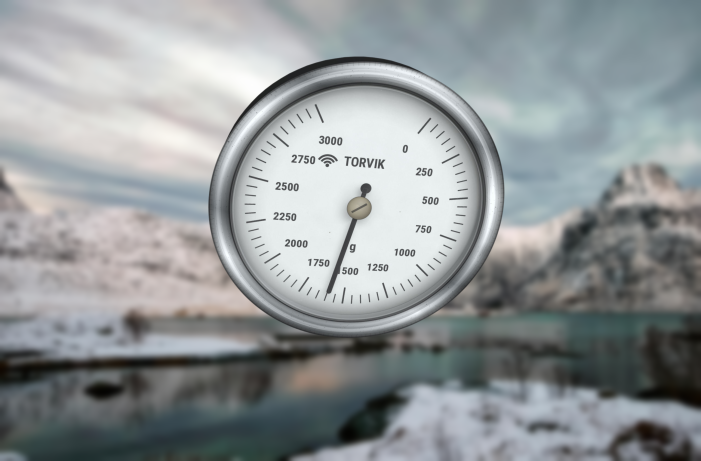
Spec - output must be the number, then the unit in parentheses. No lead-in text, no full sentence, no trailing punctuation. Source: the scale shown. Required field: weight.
1600 (g)
